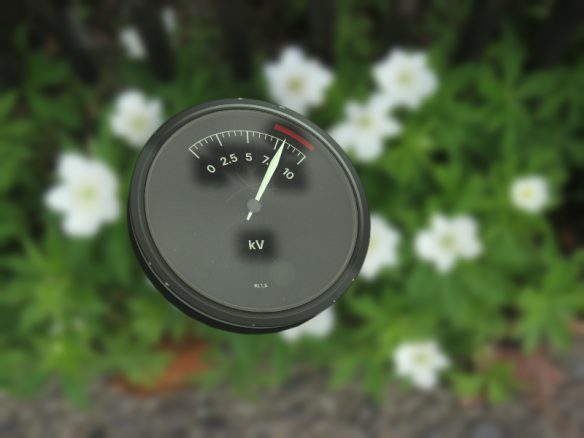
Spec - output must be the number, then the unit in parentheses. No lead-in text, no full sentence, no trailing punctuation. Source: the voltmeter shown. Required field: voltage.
8 (kV)
